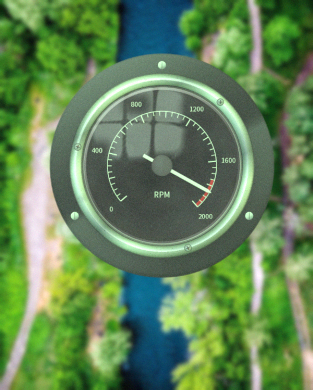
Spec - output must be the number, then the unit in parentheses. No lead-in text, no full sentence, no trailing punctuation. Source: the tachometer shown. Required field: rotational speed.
1850 (rpm)
